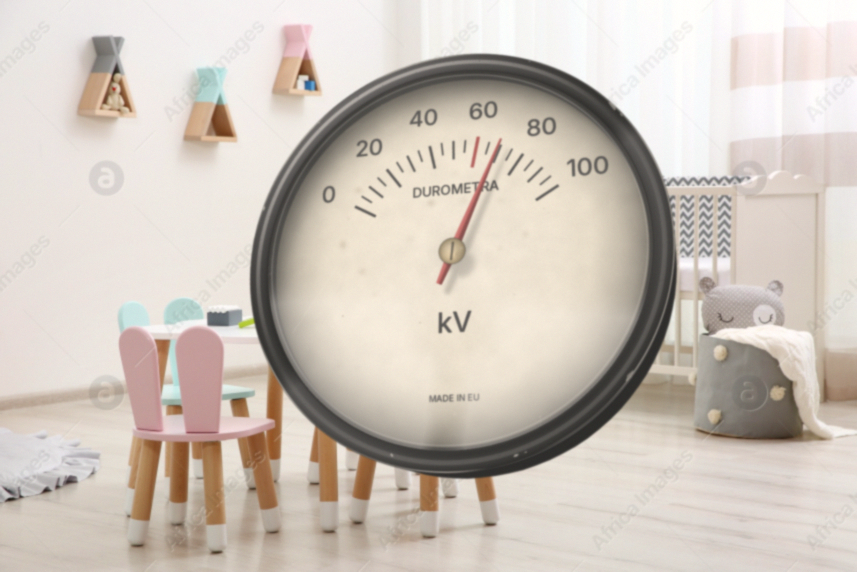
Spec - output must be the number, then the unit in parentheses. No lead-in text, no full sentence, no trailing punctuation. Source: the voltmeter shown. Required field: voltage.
70 (kV)
